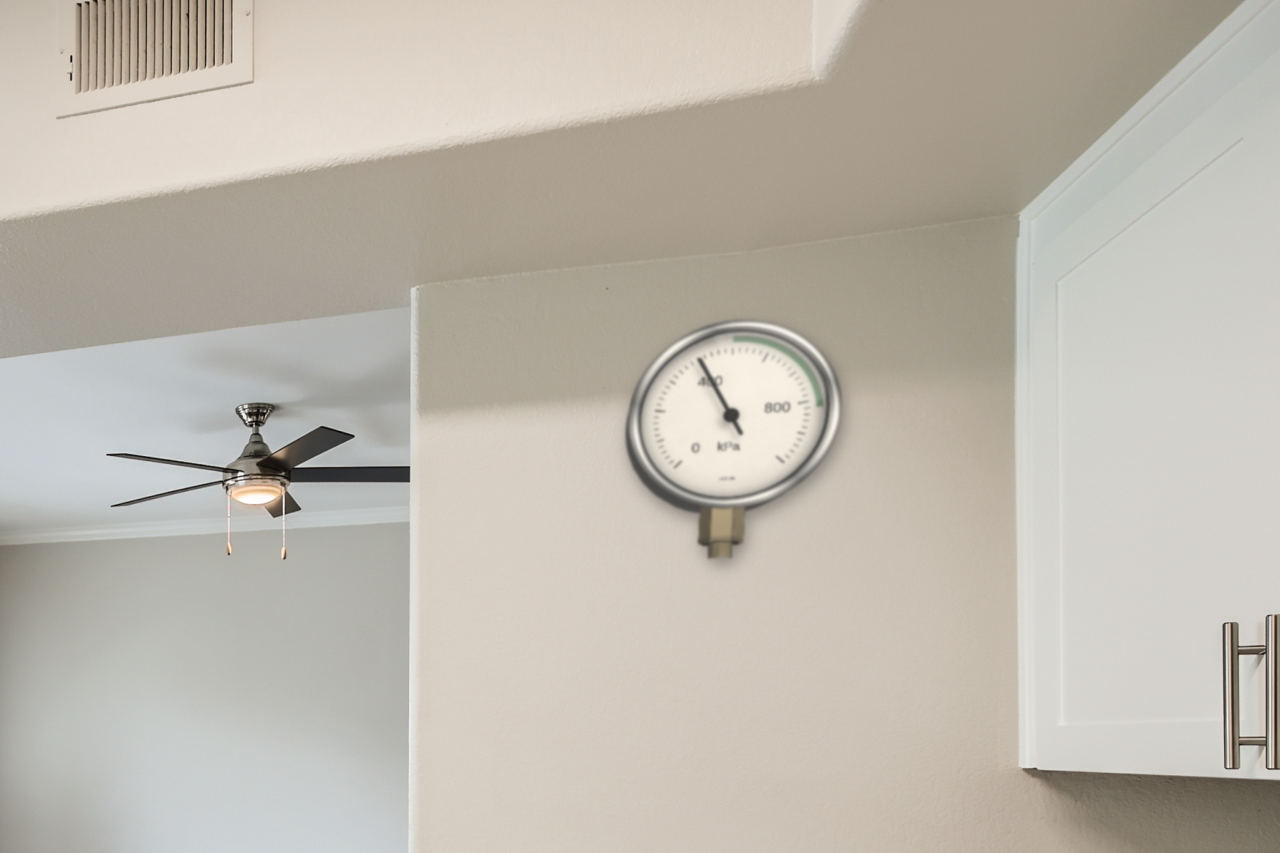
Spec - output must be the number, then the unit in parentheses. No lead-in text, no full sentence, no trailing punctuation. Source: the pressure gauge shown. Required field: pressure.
400 (kPa)
